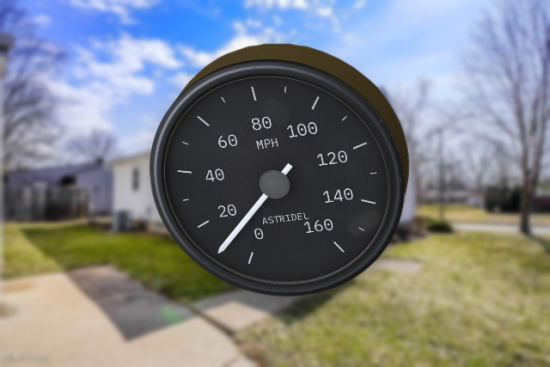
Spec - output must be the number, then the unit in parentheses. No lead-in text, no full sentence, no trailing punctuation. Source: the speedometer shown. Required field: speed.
10 (mph)
